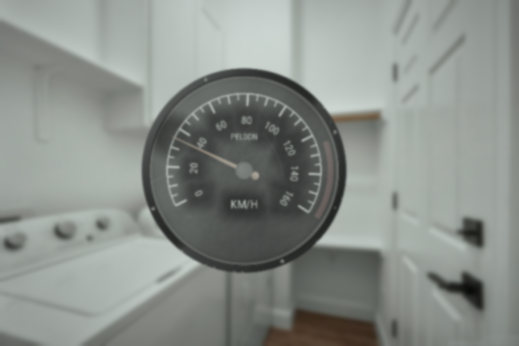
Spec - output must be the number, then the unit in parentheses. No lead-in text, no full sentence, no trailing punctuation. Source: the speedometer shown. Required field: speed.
35 (km/h)
